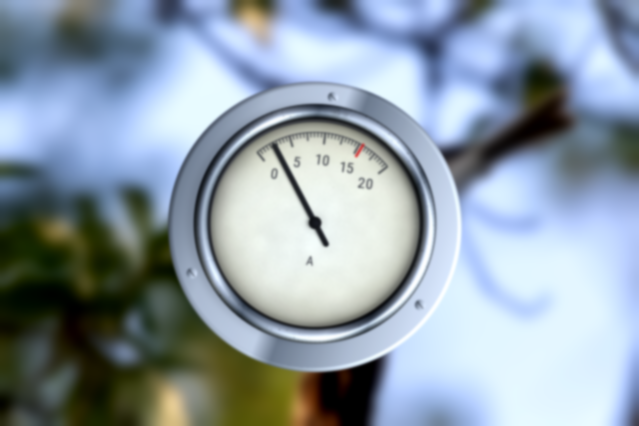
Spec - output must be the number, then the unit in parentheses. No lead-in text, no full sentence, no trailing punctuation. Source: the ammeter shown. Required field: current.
2.5 (A)
